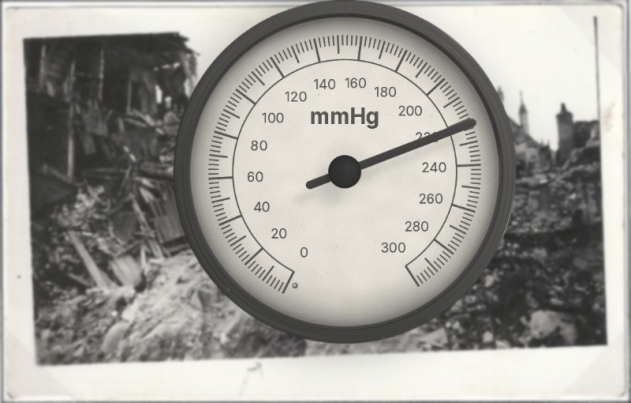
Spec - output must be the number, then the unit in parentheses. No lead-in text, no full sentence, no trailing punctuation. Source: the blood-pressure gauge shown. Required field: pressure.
222 (mmHg)
